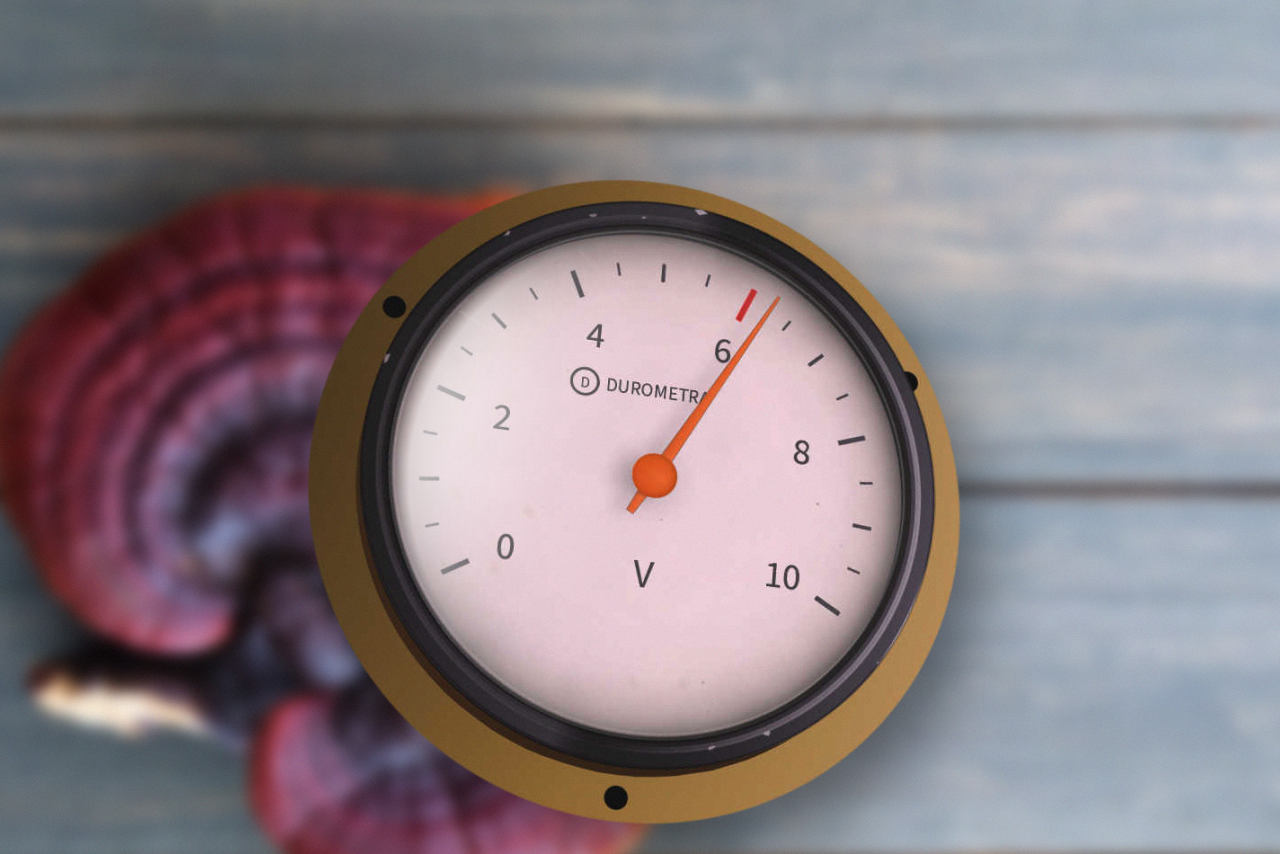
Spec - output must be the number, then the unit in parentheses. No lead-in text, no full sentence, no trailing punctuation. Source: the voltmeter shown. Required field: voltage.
6.25 (V)
